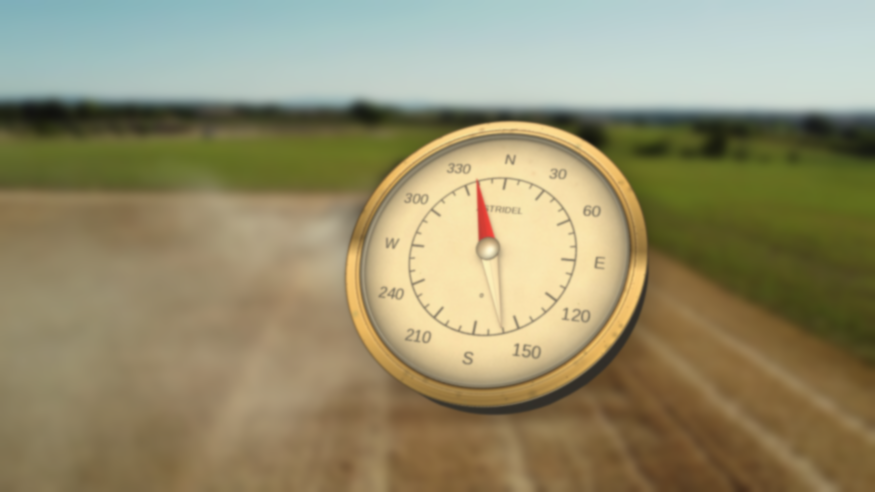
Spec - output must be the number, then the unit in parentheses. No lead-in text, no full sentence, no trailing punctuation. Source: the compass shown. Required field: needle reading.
340 (°)
